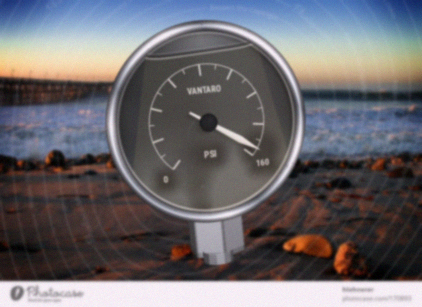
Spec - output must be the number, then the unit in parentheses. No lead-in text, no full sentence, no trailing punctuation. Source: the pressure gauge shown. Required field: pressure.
155 (psi)
